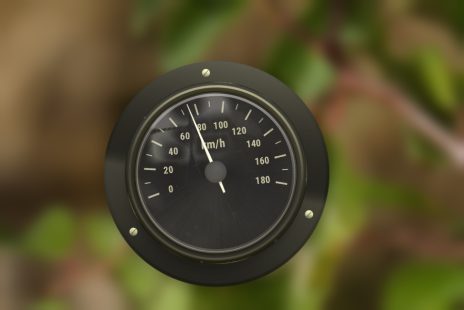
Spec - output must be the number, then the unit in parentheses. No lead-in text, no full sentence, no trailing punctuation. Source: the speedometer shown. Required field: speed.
75 (km/h)
